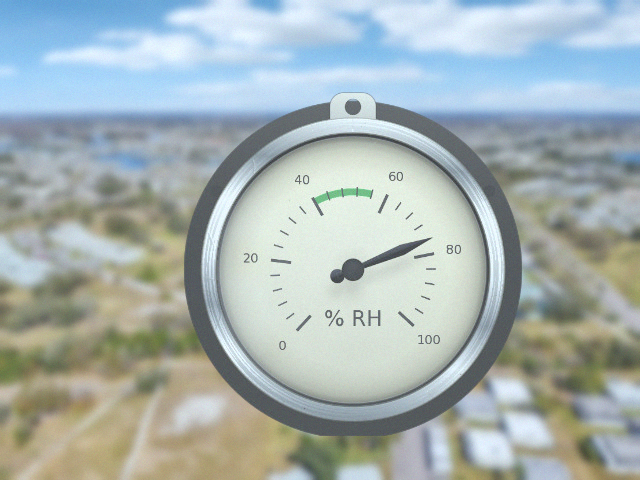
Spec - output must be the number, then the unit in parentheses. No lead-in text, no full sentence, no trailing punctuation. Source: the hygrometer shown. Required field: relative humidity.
76 (%)
